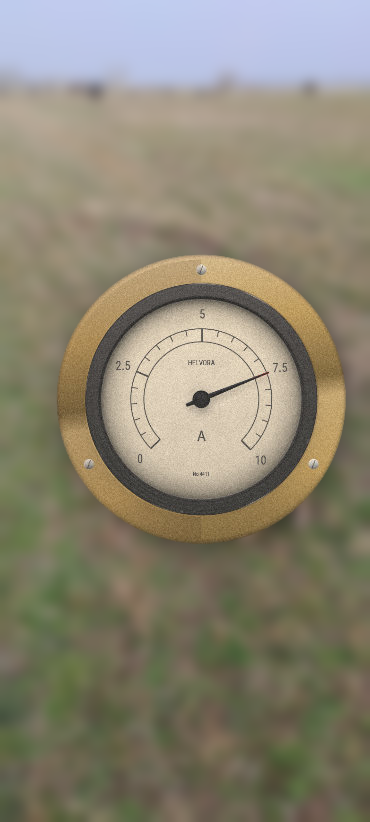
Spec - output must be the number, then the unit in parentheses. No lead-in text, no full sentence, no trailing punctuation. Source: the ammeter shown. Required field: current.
7.5 (A)
